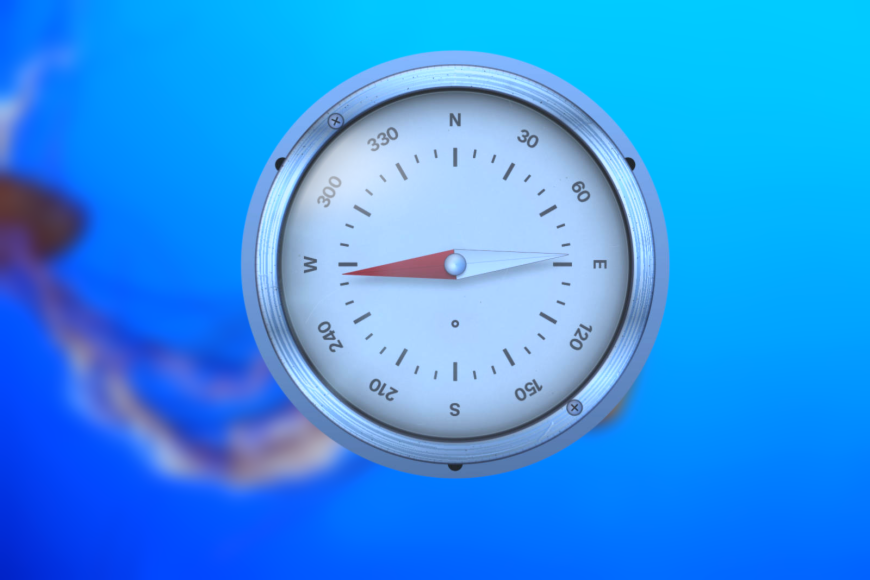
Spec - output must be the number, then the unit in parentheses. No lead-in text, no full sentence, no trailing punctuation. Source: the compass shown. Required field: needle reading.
265 (°)
